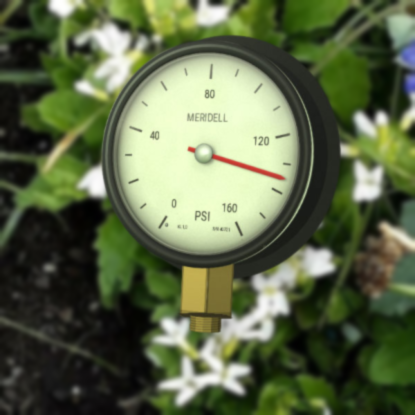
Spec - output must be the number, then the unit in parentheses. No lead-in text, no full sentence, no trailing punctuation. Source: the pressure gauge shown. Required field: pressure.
135 (psi)
